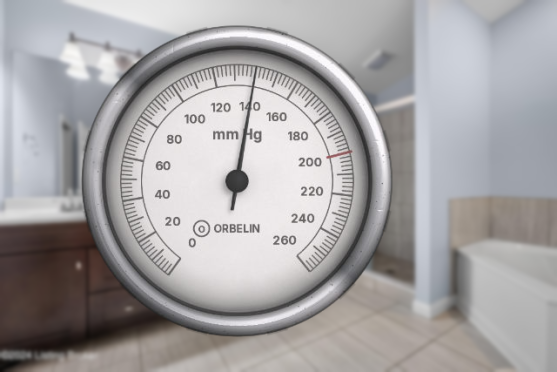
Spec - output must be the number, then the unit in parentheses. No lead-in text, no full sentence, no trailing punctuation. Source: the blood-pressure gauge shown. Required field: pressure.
140 (mmHg)
